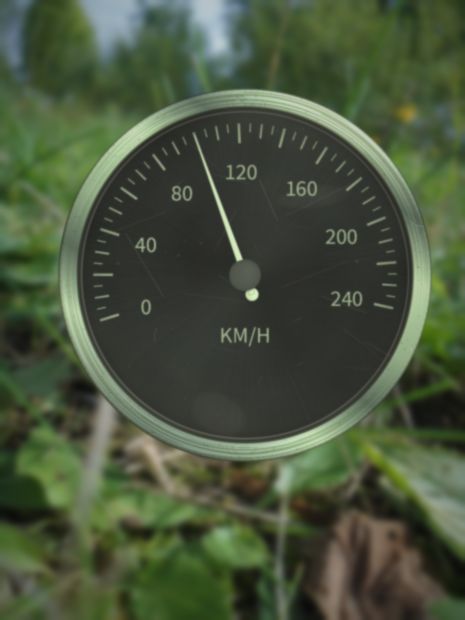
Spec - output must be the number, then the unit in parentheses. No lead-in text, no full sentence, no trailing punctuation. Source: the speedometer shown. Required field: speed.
100 (km/h)
